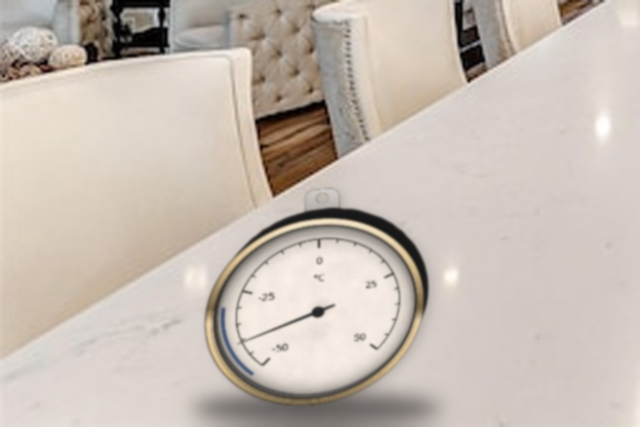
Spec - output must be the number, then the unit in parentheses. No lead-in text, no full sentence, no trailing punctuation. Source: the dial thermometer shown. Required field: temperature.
-40 (°C)
